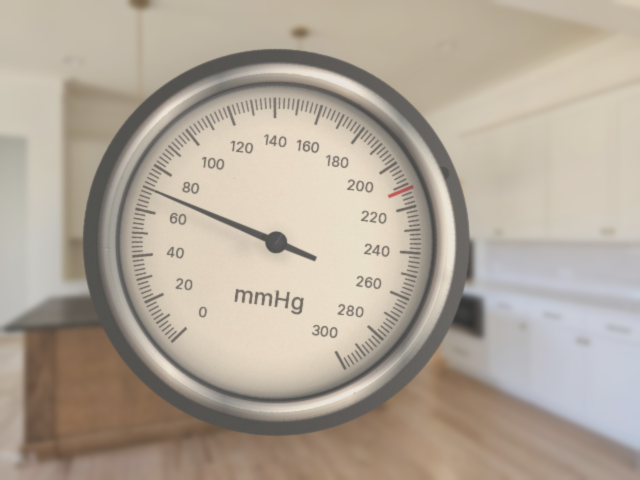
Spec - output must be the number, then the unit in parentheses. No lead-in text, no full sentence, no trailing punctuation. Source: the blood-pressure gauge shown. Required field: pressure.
70 (mmHg)
